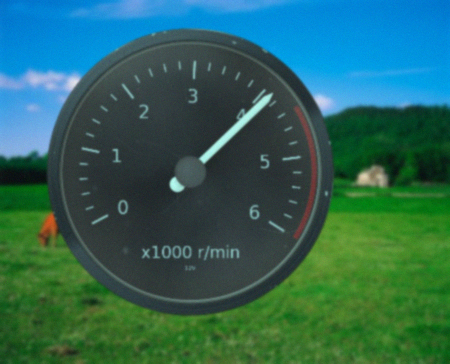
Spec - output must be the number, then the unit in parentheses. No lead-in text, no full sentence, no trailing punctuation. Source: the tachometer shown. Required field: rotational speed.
4100 (rpm)
